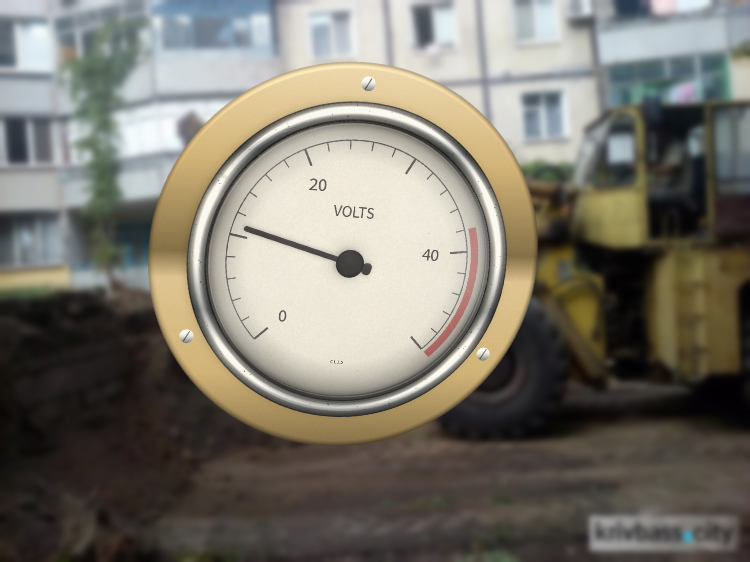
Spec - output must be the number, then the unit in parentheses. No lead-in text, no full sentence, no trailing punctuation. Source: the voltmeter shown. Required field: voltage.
11 (V)
